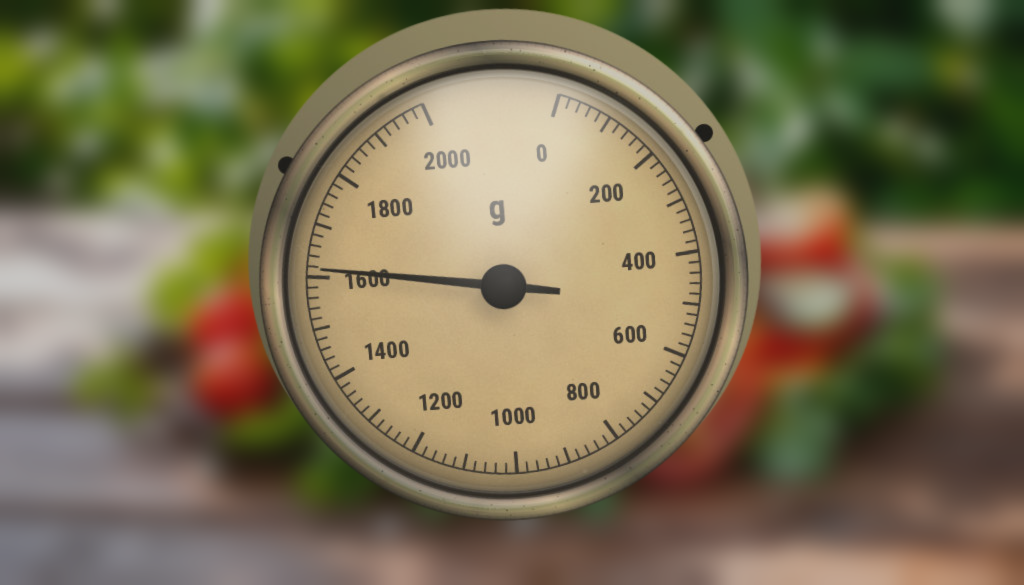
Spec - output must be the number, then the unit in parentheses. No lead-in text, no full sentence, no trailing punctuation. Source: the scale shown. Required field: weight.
1620 (g)
